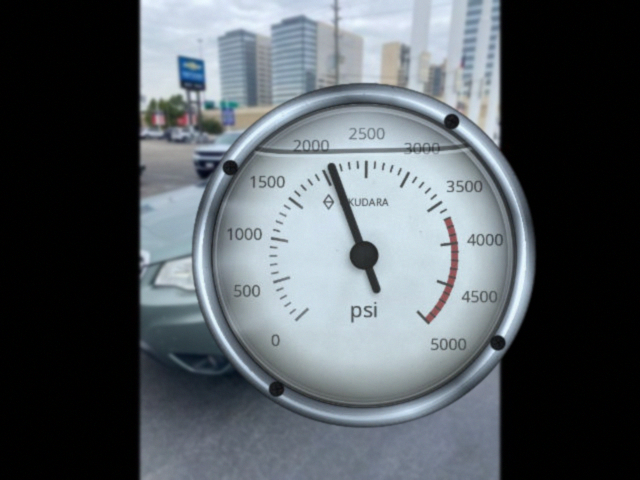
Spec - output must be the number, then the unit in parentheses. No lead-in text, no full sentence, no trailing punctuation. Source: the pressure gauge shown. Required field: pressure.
2100 (psi)
